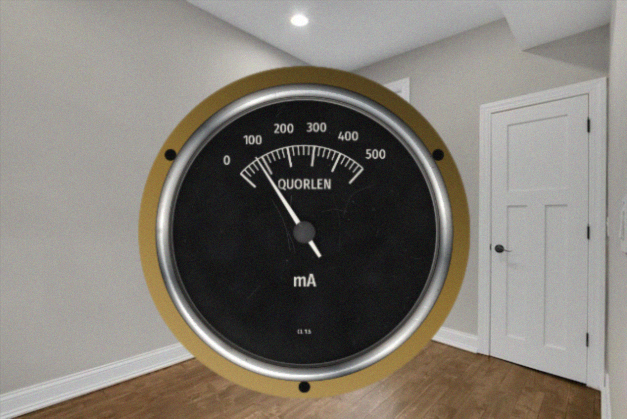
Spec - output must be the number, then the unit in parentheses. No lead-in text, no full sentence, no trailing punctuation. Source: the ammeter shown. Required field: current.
80 (mA)
